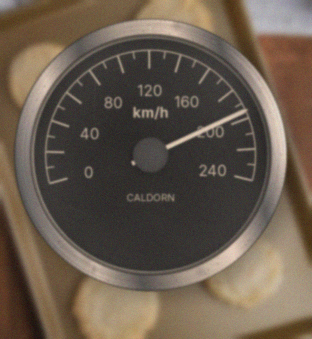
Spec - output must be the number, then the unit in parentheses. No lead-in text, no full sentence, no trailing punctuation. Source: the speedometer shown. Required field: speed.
195 (km/h)
